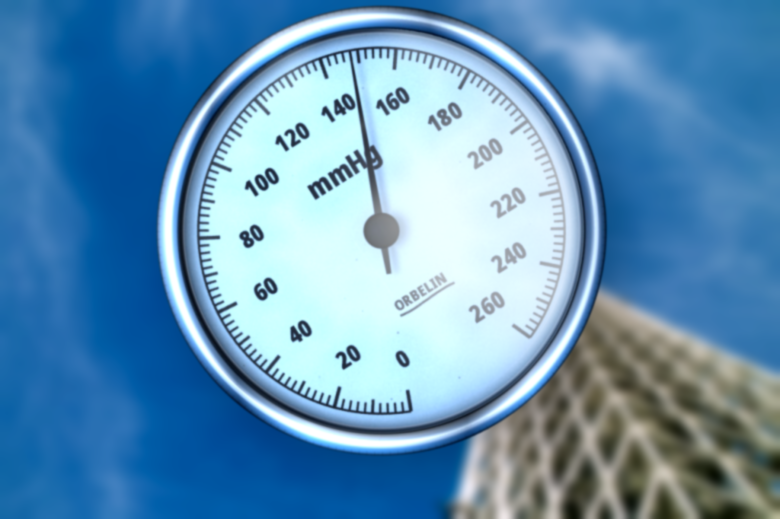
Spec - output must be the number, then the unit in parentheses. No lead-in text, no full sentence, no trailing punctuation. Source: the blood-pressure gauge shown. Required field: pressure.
148 (mmHg)
